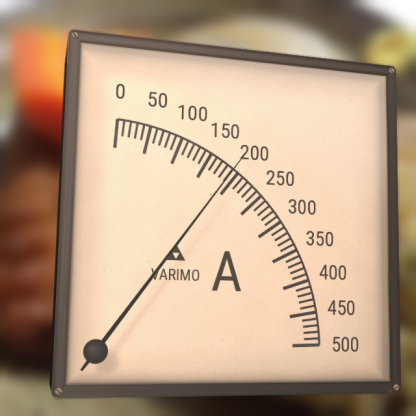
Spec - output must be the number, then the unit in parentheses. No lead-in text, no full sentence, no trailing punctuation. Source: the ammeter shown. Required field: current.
190 (A)
